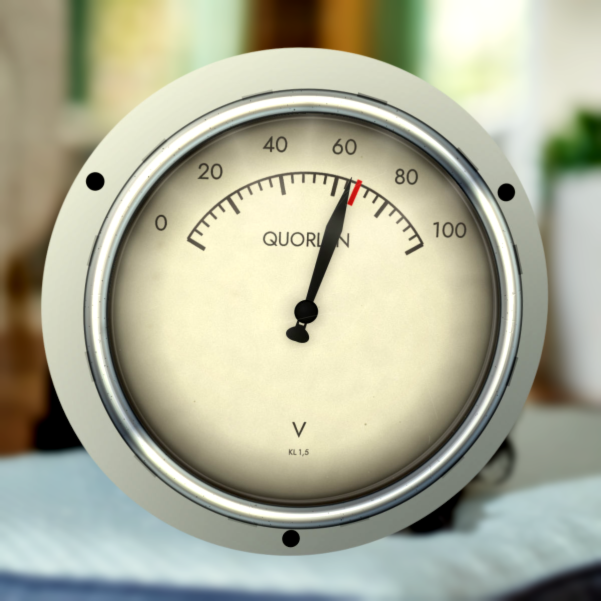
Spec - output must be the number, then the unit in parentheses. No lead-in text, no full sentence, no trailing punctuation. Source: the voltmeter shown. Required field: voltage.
64 (V)
